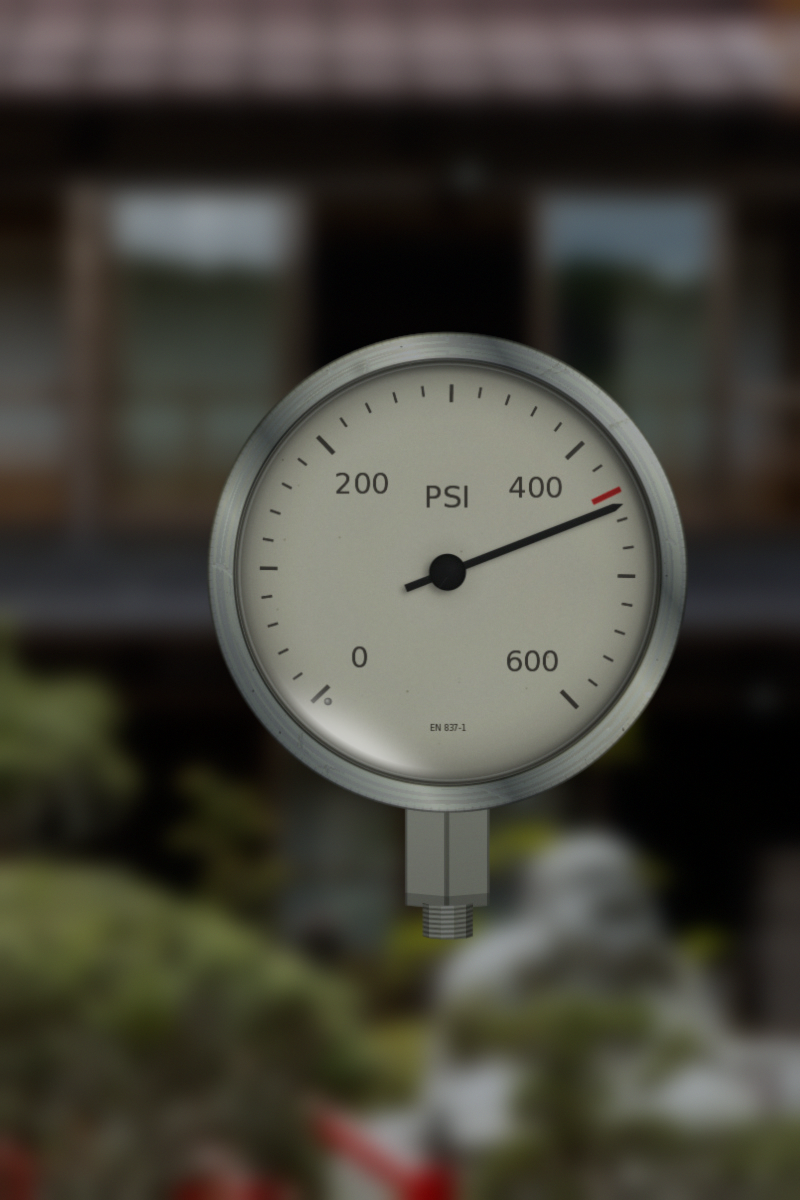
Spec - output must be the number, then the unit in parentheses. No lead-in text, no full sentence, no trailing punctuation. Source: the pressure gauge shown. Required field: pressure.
450 (psi)
